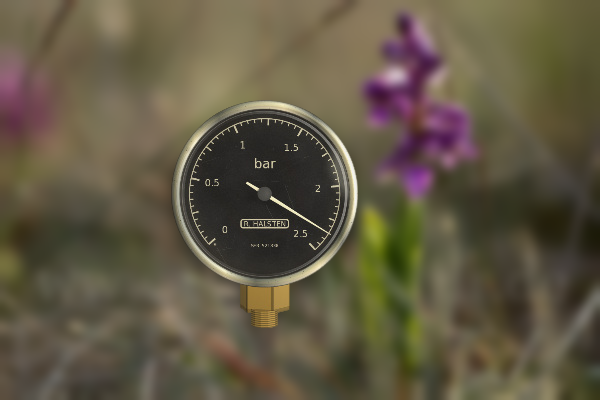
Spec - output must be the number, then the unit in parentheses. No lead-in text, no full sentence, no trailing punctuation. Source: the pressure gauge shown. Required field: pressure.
2.35 (bar)
